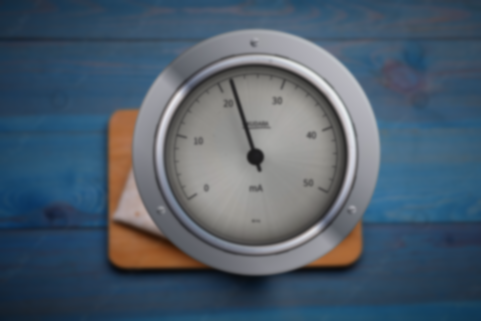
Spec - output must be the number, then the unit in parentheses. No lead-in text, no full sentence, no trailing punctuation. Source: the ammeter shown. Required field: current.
22 (mA)
